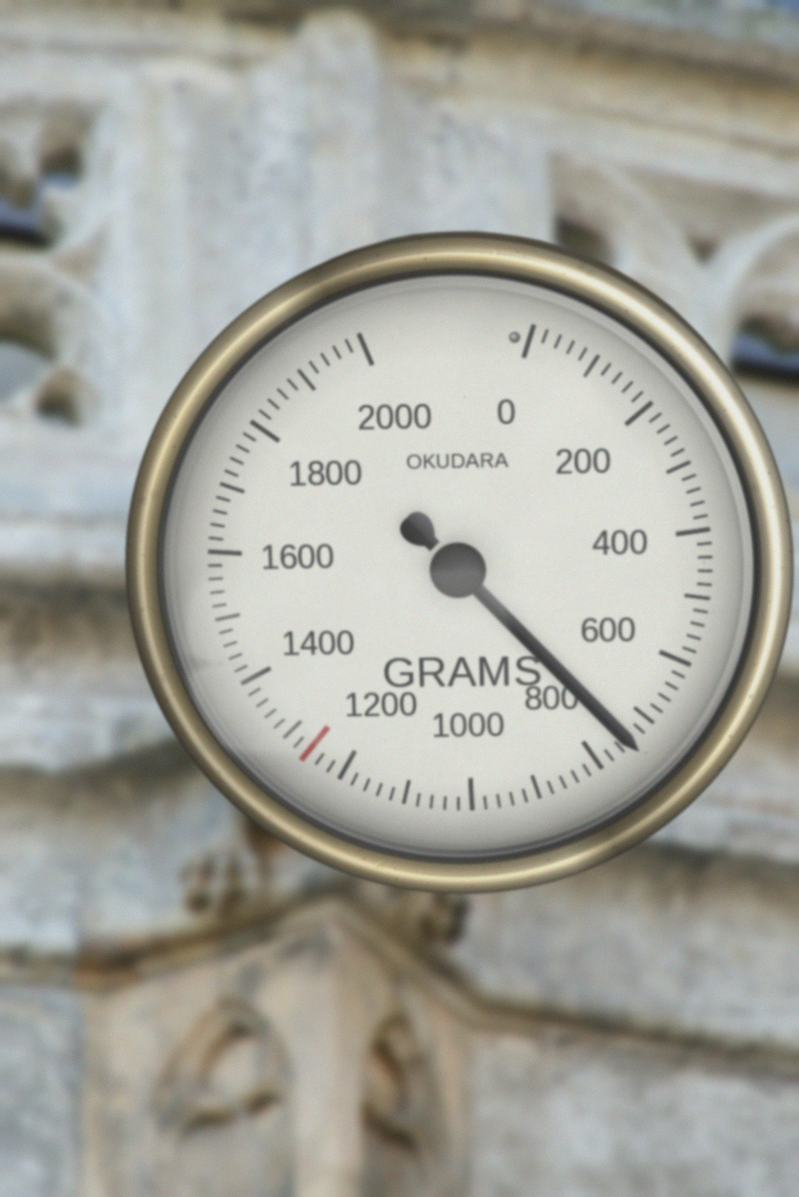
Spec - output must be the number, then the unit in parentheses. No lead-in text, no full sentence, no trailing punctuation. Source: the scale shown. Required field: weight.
740 (g)
